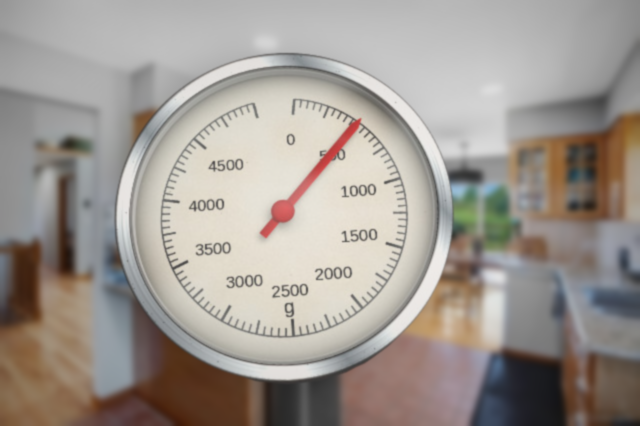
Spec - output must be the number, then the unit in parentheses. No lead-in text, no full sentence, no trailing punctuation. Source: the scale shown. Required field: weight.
500 (g)
